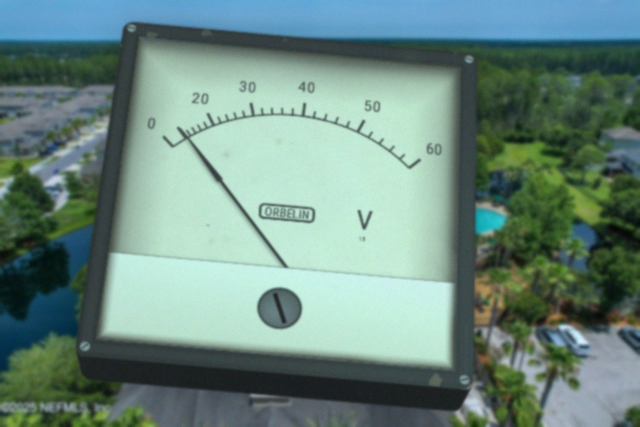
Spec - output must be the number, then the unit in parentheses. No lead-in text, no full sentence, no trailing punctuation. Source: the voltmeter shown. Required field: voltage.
10 (V)
